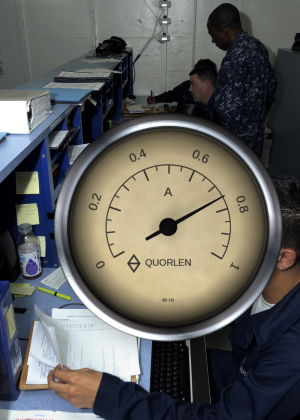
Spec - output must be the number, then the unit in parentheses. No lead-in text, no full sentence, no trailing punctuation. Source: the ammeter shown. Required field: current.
0.75 (A)
